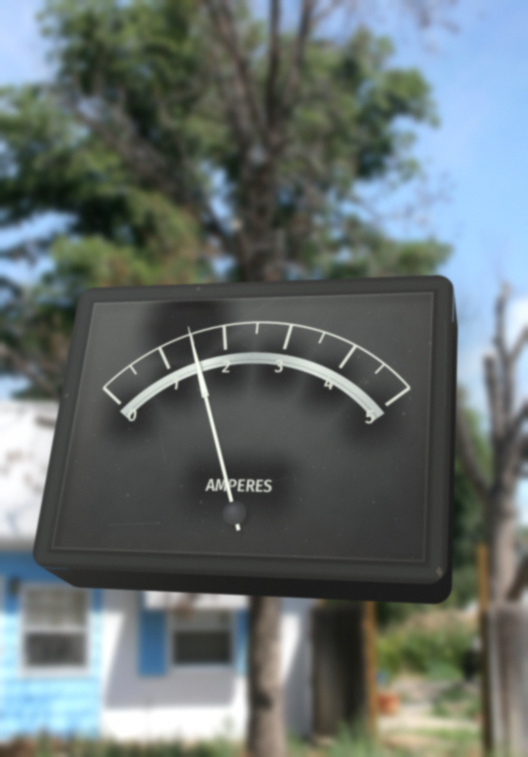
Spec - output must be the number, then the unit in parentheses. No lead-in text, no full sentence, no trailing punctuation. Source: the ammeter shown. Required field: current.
1.5 (A)
